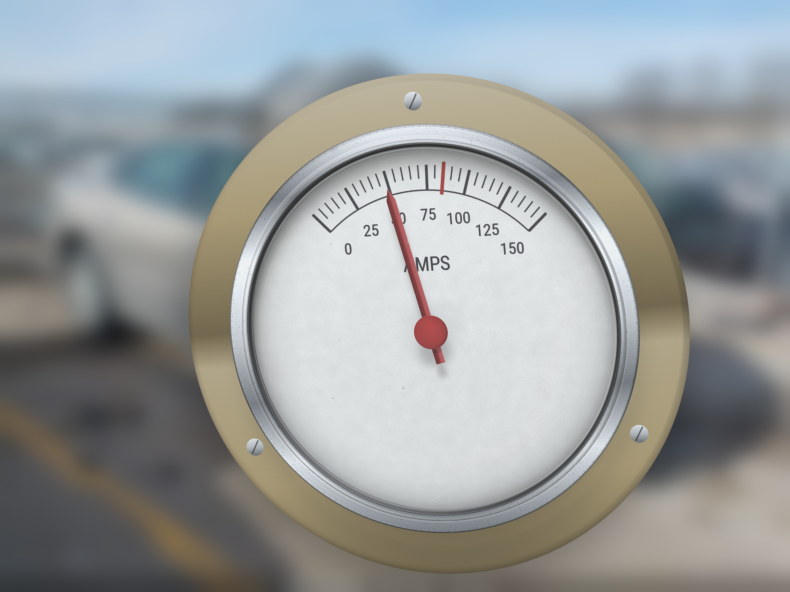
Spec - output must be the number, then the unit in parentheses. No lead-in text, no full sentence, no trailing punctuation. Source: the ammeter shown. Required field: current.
50 (A)
